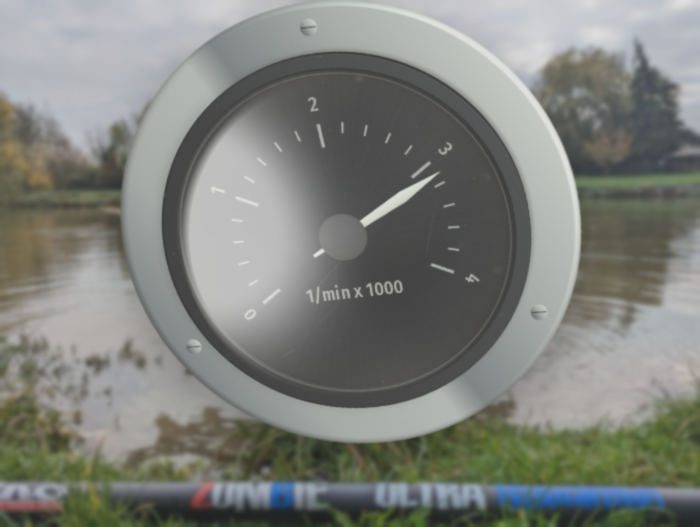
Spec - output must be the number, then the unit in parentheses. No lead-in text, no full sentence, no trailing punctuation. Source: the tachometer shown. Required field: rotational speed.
3100 (rpm)
